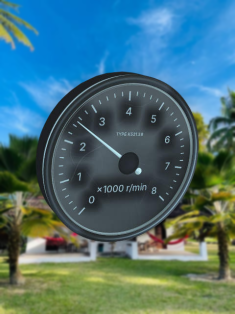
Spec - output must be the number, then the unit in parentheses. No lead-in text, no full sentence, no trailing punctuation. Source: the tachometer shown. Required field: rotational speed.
2500 (rpm)
